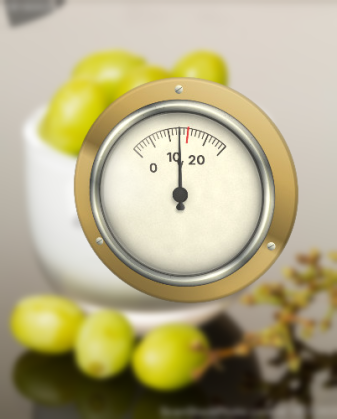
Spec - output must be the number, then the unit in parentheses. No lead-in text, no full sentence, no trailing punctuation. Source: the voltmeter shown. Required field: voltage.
13 (V)
